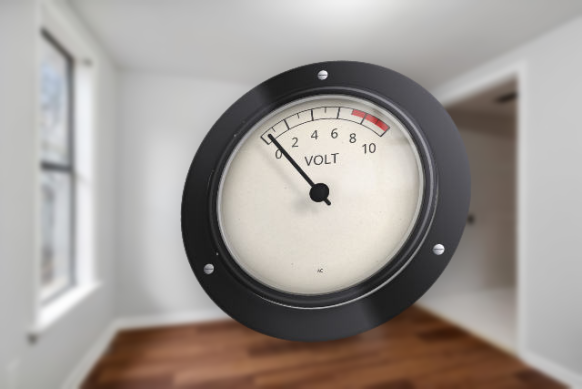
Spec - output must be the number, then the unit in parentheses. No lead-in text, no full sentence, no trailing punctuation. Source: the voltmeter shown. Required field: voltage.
0.5 (V)
